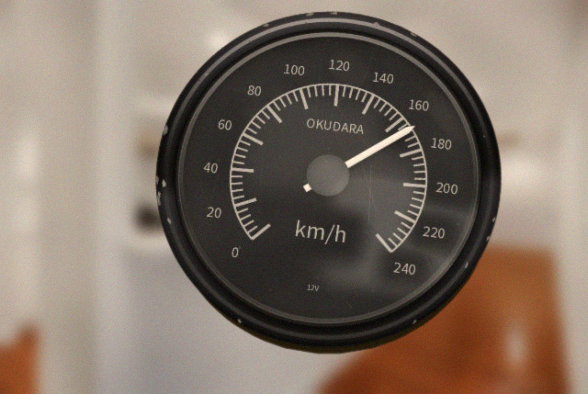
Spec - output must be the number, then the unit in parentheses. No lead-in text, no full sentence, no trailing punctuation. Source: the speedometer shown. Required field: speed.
168 (km/h)
